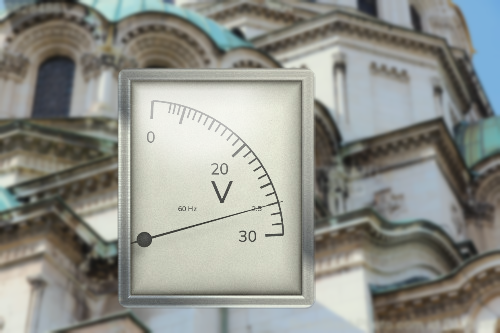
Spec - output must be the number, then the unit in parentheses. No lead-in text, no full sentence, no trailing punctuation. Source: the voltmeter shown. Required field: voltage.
27 (V)
